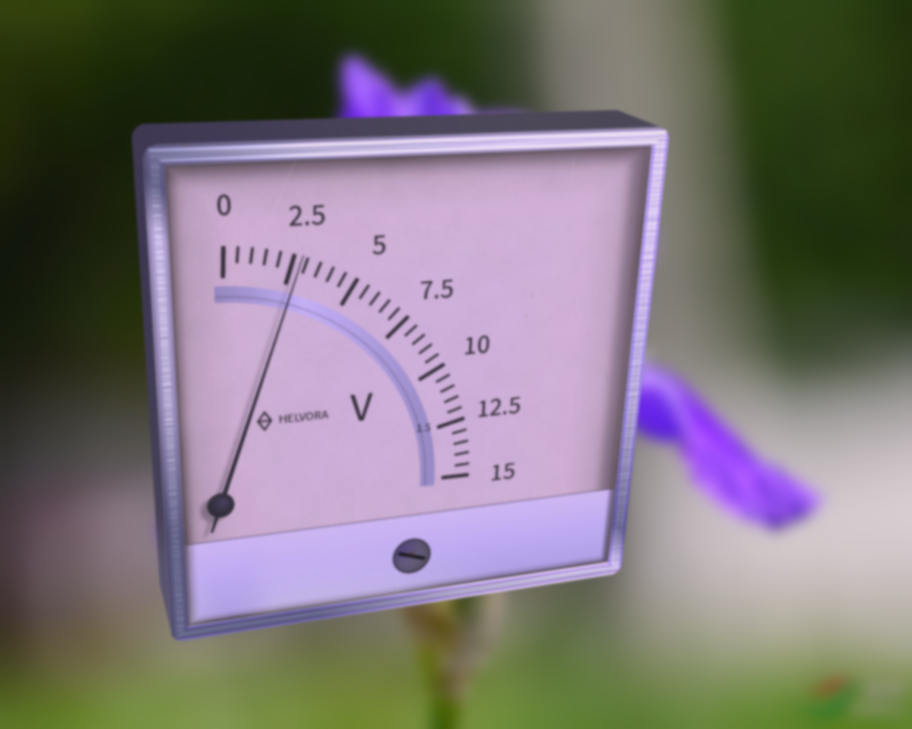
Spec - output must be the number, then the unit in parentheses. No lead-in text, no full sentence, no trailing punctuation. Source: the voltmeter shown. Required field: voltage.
2.75 (V)
